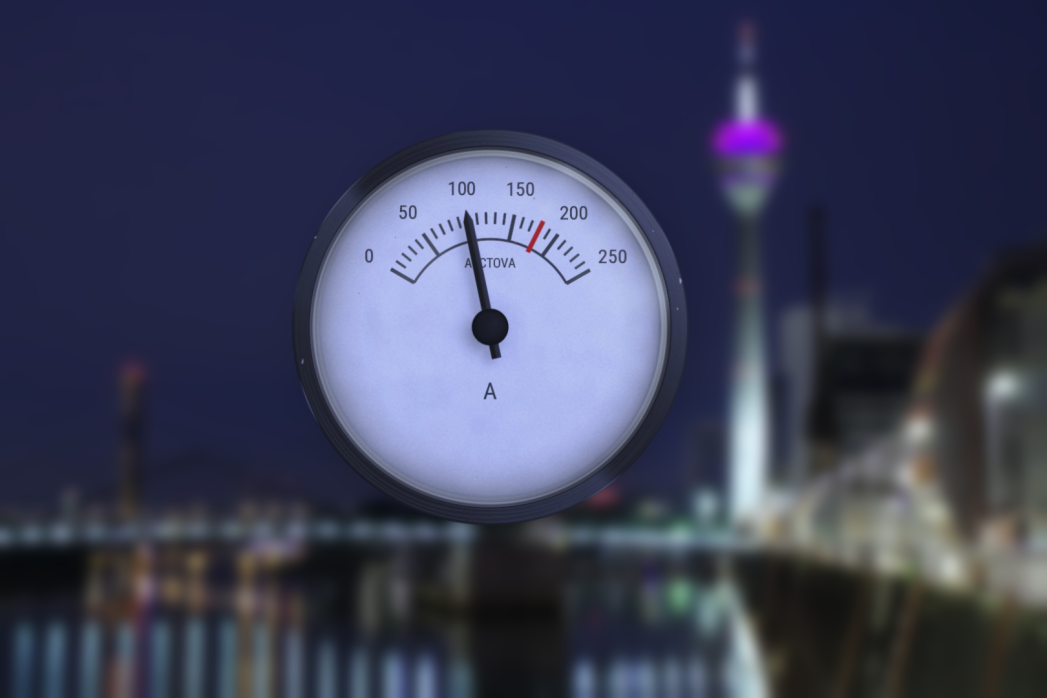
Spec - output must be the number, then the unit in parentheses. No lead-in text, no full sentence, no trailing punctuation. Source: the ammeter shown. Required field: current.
100 (A)
